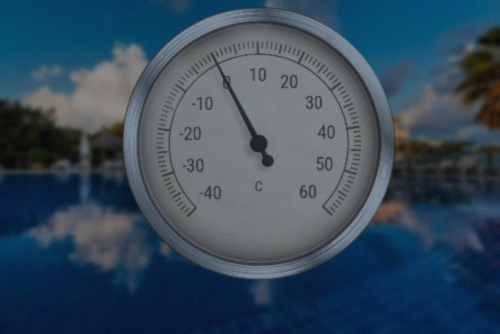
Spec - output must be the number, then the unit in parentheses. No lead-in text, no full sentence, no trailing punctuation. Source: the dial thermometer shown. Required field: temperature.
0 (°C)
